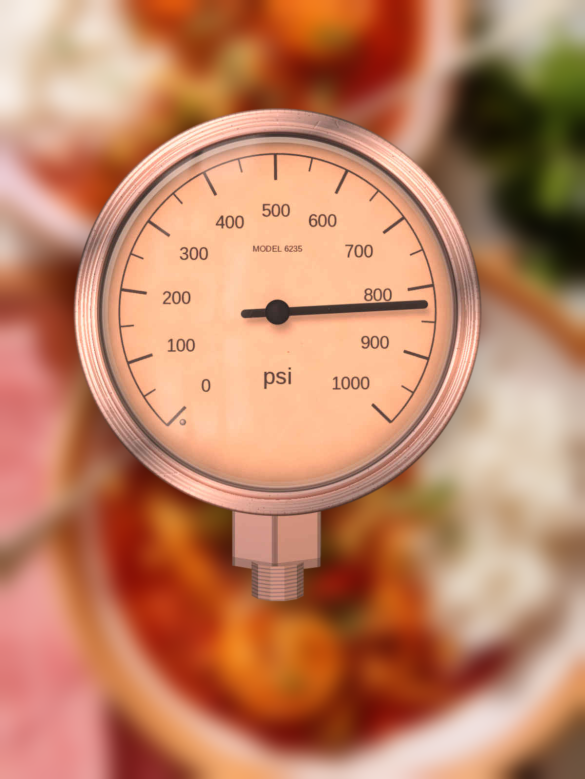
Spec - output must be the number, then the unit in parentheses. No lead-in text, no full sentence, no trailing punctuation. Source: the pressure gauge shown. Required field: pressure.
825 (psi)
